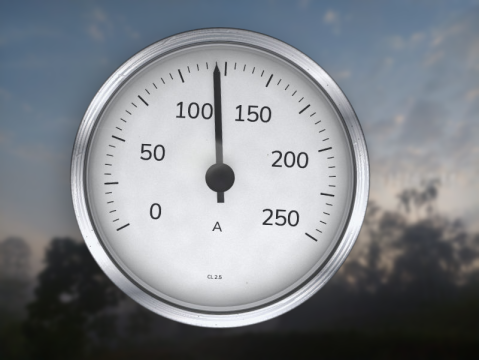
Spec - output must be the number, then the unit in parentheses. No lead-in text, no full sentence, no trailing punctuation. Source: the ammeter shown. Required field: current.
120 (A)
